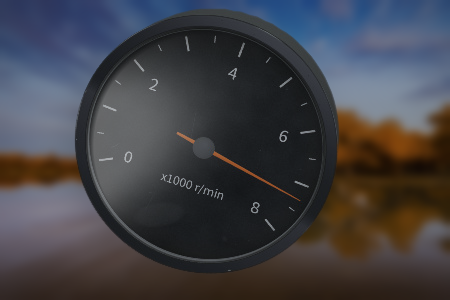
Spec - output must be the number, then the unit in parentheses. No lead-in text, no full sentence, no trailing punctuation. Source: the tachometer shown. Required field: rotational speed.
7250 (rpm)
